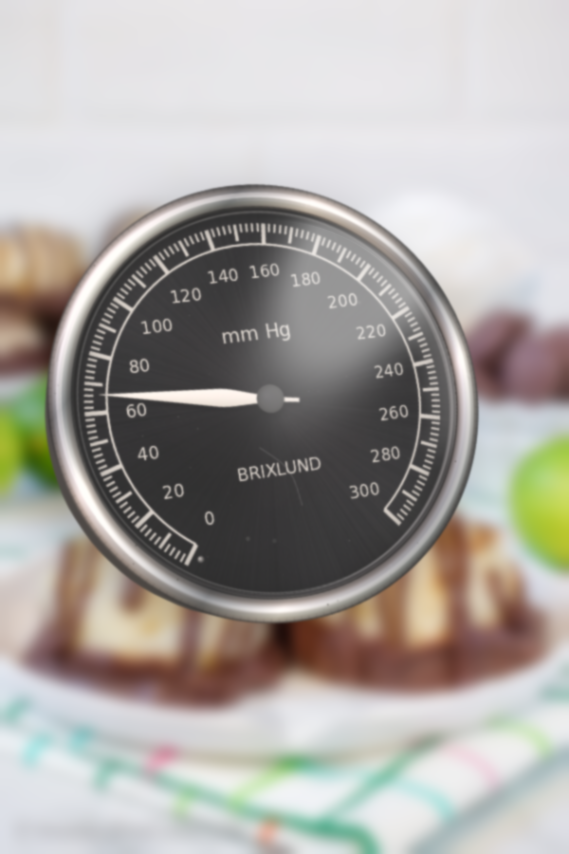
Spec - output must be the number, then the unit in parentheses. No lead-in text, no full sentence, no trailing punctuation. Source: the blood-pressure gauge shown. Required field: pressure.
66 (mmHg)
